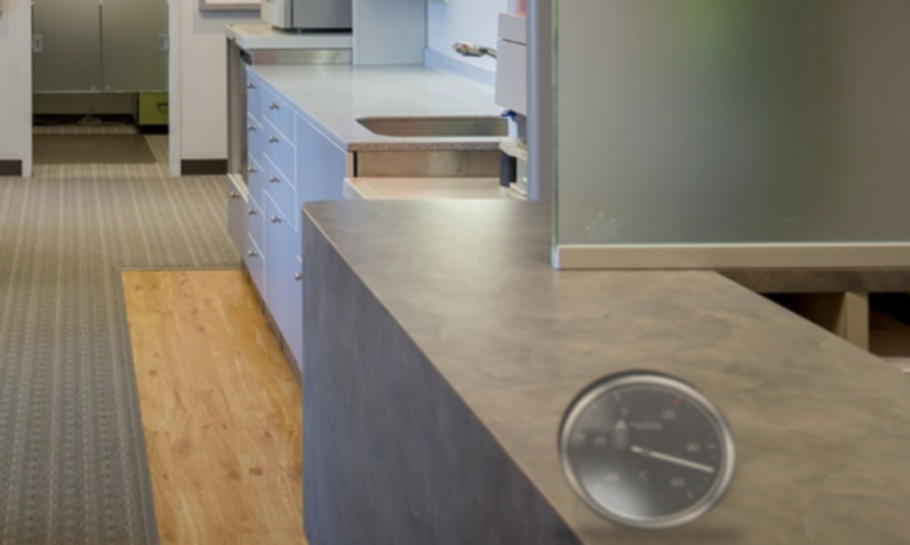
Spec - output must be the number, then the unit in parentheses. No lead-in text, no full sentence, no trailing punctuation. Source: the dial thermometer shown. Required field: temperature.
48 (°C)
